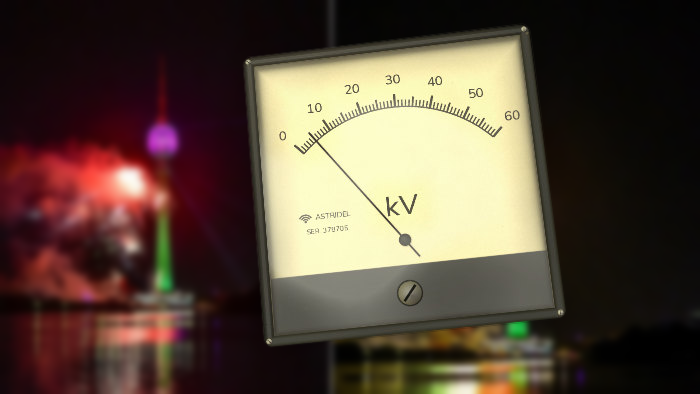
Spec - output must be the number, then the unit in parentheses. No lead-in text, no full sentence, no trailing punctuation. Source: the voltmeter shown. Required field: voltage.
5 (kV)
